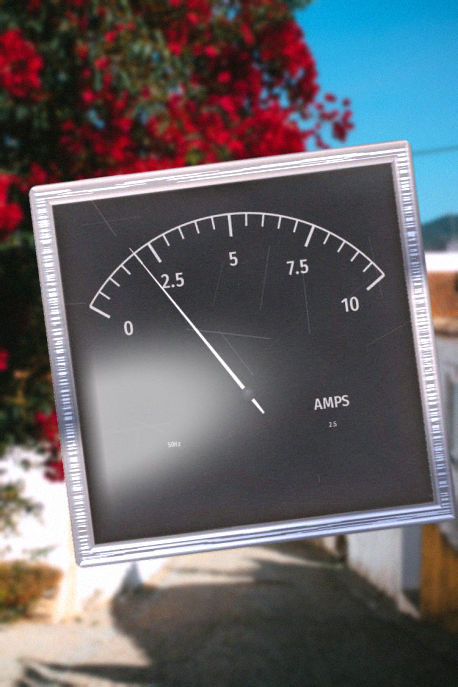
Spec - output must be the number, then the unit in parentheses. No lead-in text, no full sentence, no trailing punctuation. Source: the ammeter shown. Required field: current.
2 (A)
